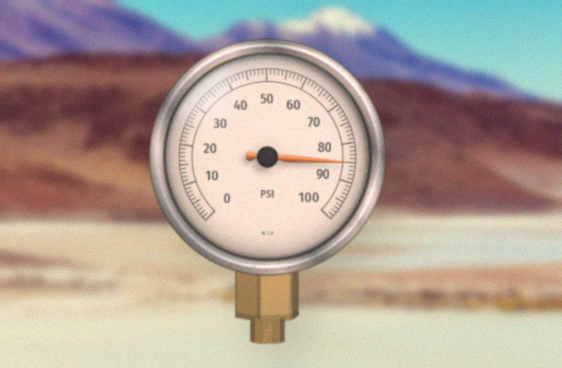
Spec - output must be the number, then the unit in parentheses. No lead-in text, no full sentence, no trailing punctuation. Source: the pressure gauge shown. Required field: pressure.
85 (psi)
